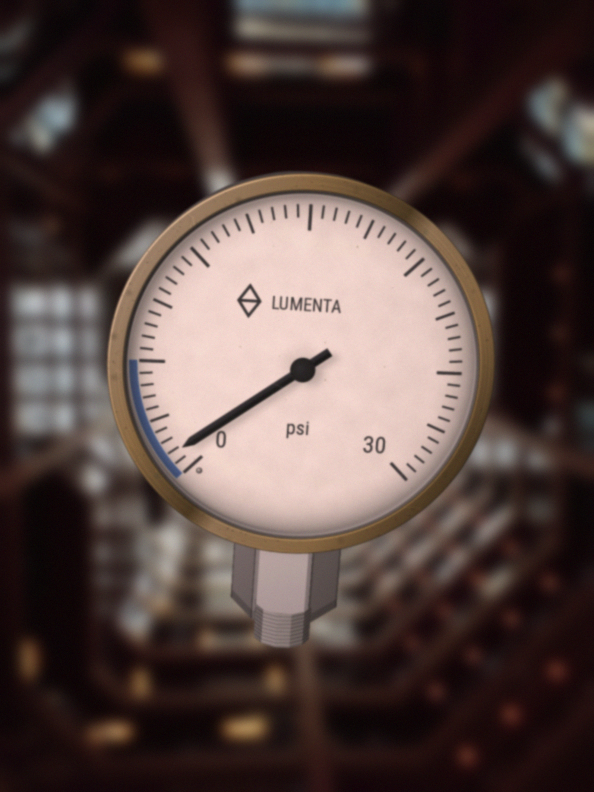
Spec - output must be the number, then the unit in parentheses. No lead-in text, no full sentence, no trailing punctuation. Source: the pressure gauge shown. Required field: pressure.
1 (psi)
